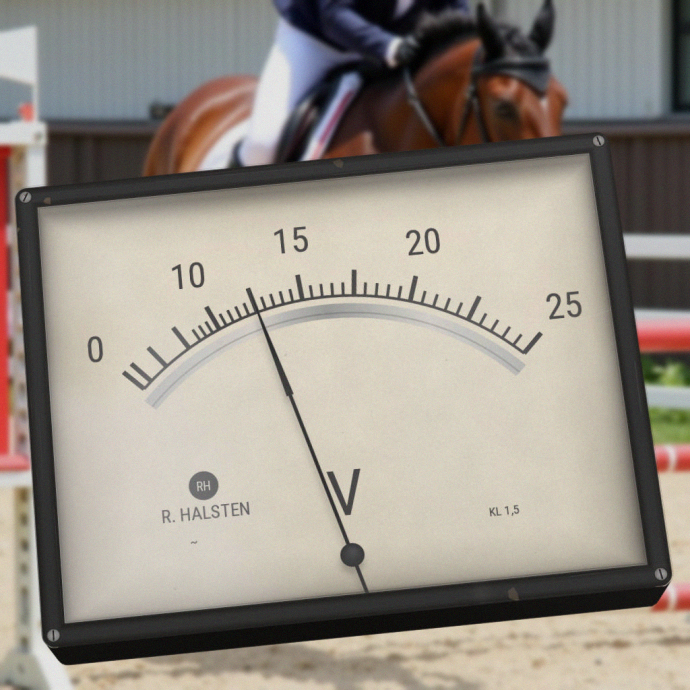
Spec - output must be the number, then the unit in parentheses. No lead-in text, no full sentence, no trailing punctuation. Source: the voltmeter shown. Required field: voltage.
12.5 (V)
